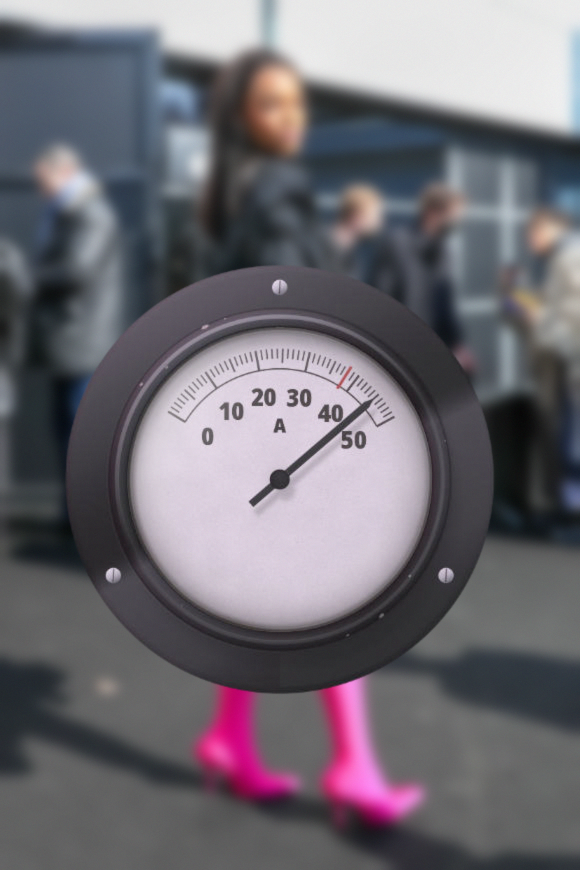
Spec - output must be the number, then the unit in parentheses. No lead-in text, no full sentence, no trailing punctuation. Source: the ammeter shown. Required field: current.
45 (A)
